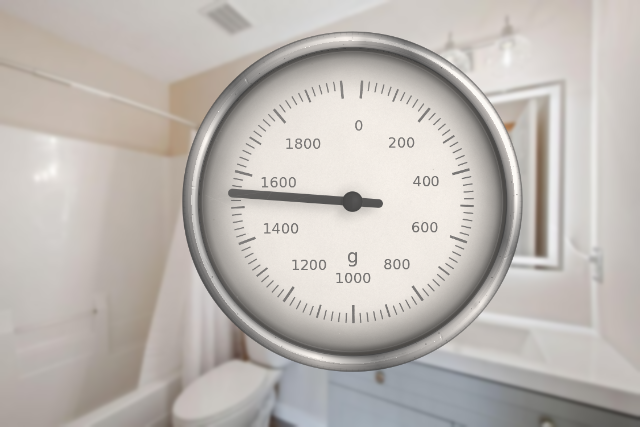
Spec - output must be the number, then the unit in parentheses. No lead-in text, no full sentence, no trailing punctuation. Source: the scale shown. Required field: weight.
1540 (g)
